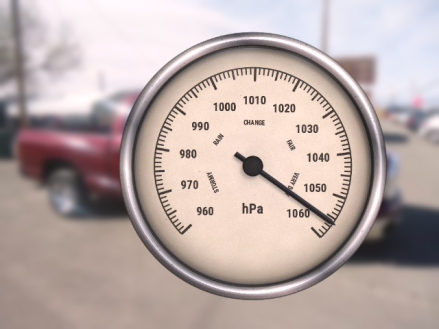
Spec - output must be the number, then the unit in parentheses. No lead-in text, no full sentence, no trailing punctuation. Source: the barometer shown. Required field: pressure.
1056 (hPa)
